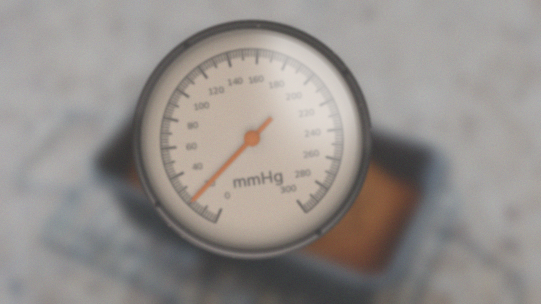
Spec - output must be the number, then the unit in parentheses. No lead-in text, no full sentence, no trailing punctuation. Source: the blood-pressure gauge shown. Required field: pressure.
20 (mmHg)
